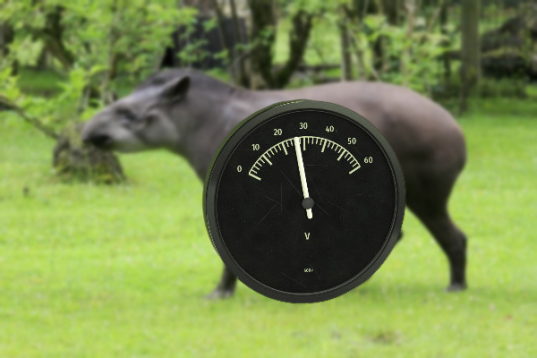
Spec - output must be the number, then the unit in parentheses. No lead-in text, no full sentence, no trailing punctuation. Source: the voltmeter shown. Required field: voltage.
26 (V)
